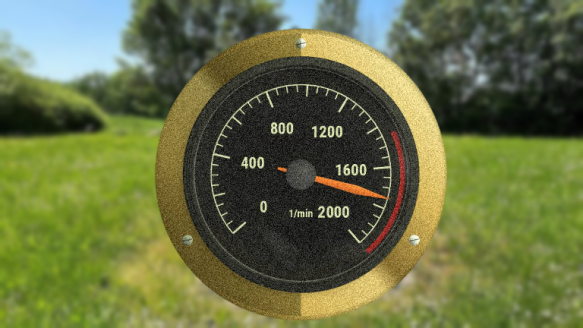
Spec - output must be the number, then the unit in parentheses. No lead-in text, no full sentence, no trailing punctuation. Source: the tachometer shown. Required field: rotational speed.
1750 (rpm)
